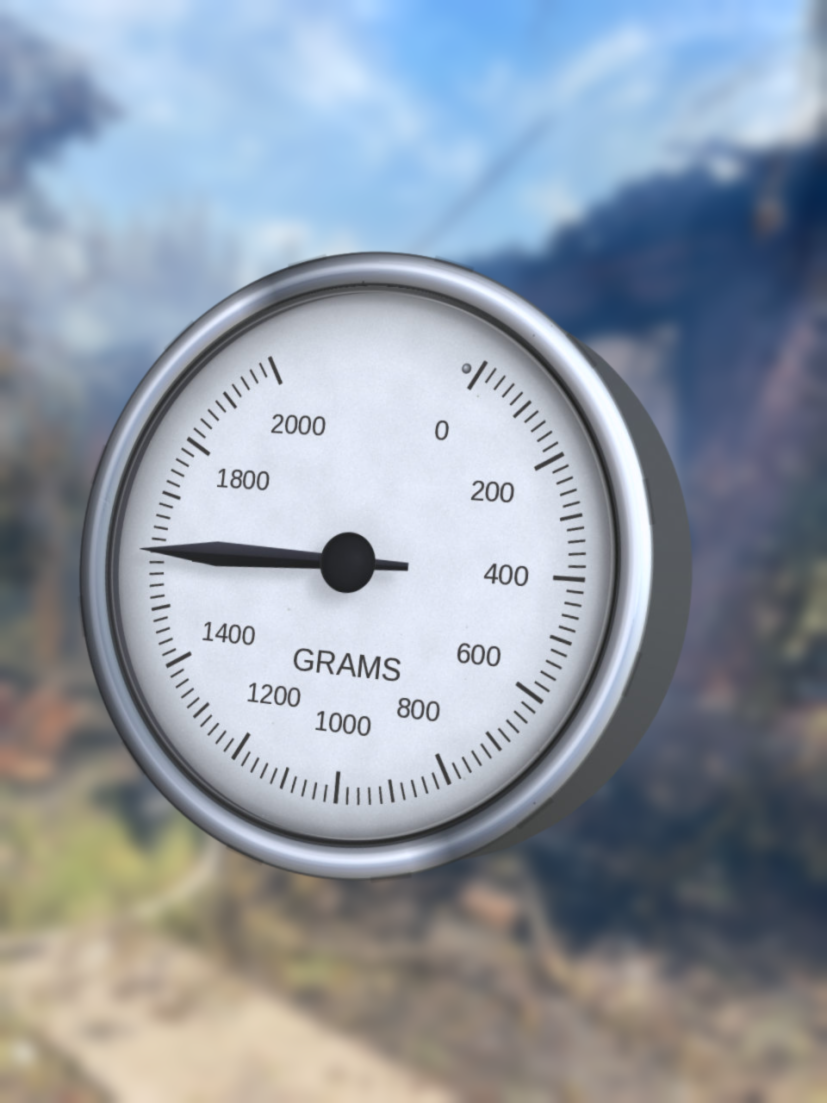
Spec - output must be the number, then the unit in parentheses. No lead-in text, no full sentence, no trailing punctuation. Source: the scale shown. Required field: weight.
1600 (g)
